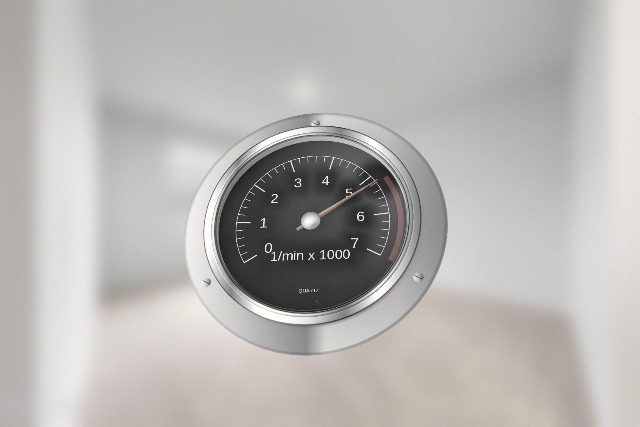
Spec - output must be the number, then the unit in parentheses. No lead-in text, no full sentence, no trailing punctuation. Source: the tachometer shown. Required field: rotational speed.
5200 (rpm)
